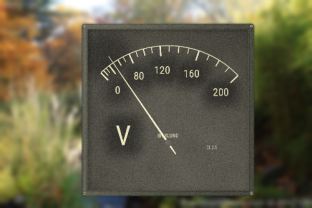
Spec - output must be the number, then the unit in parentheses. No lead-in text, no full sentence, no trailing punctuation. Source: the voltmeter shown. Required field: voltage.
50 (V)
